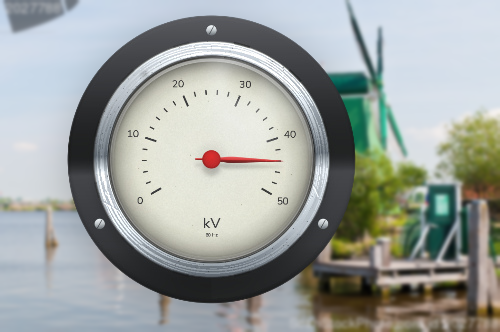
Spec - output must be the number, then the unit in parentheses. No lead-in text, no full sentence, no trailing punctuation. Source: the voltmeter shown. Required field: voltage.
44 (kV)
